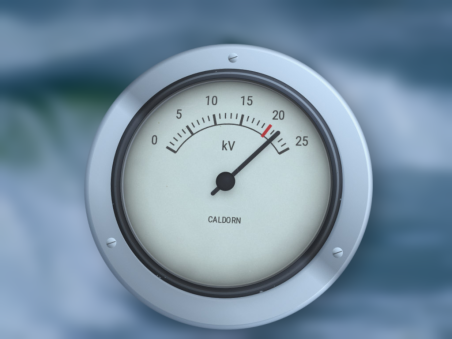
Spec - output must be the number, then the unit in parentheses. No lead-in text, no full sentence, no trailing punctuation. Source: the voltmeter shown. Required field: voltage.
22 (kV)
